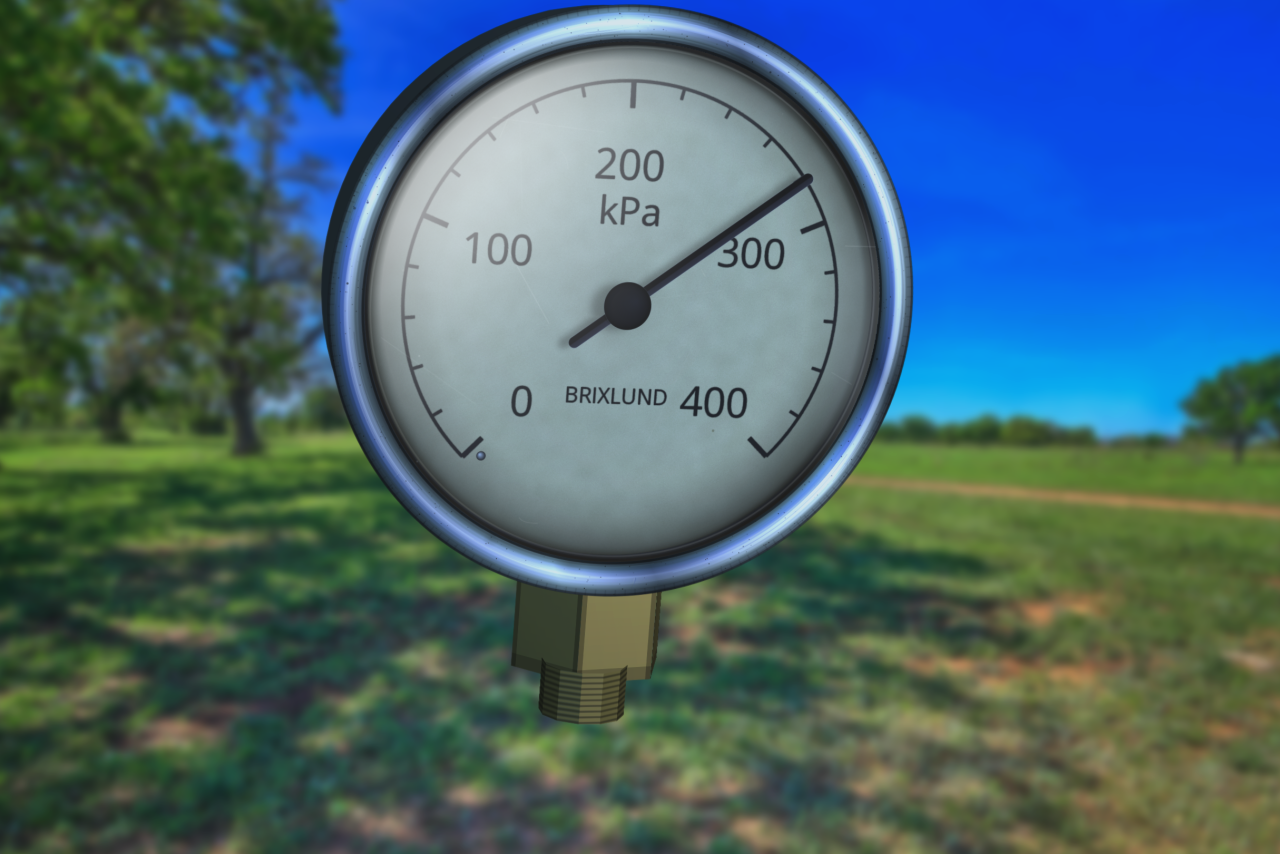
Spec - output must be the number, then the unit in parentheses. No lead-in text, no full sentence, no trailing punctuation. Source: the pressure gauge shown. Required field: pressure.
280 (kPa)
